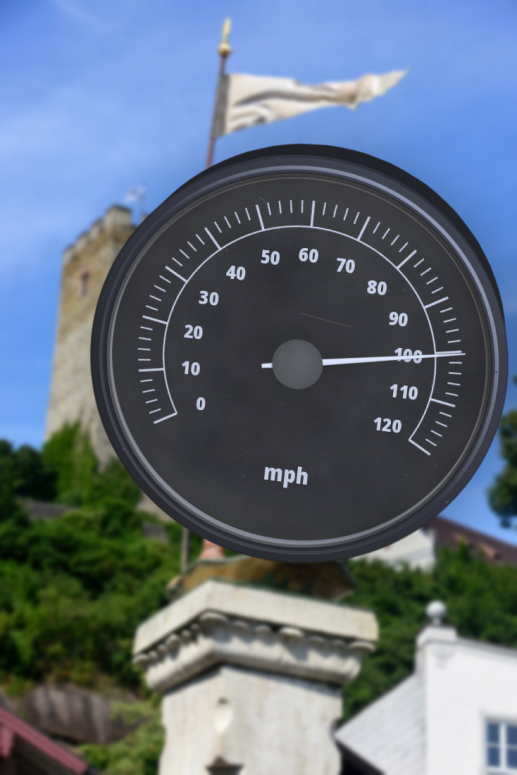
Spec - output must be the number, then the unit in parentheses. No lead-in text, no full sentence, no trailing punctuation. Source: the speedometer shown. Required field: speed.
100 (mph)
